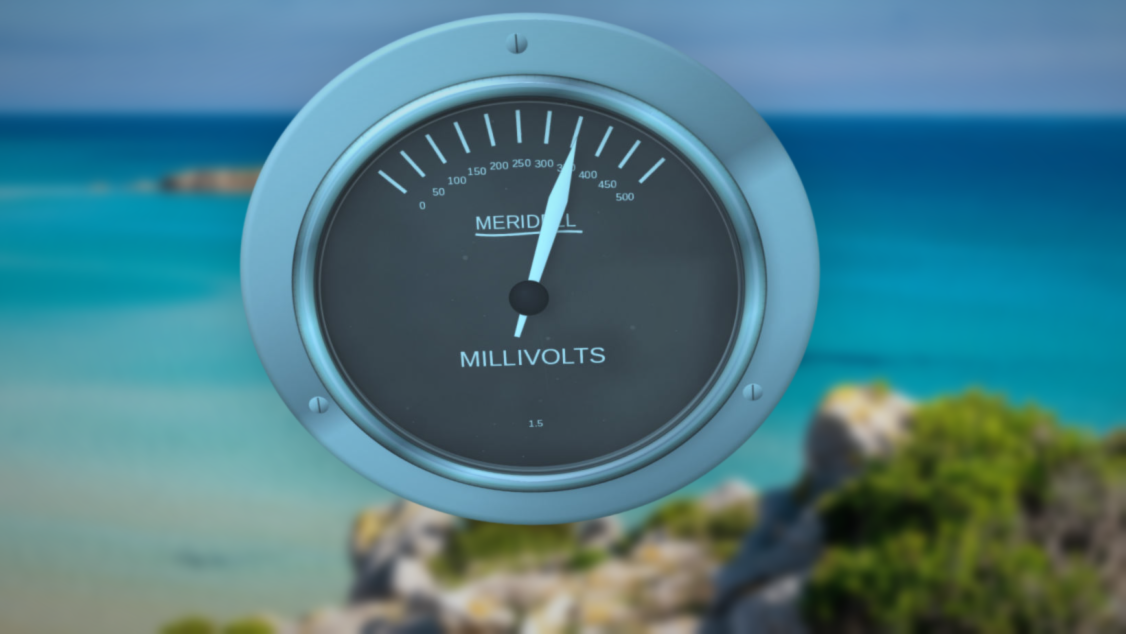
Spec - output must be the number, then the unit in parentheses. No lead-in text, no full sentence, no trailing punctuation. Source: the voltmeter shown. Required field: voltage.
350 (mV)
